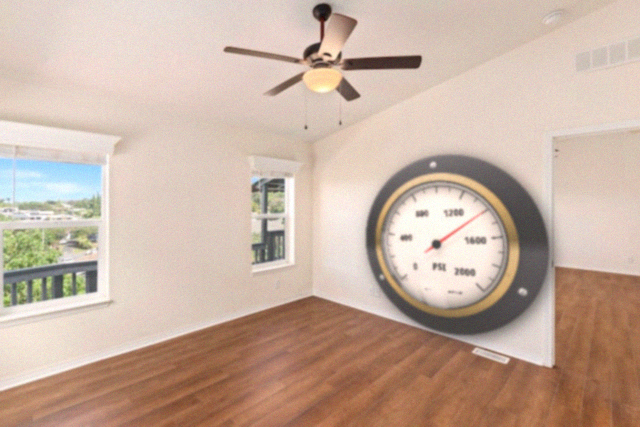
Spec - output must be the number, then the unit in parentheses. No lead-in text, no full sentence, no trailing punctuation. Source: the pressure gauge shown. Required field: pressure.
1400 (psi)
